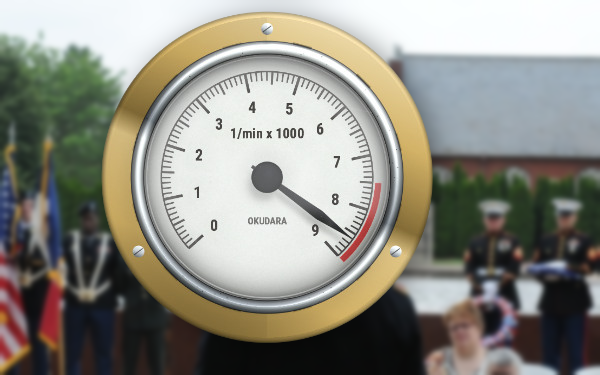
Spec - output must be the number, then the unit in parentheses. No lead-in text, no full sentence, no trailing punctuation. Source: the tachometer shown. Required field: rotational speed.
8600 (rpm)
